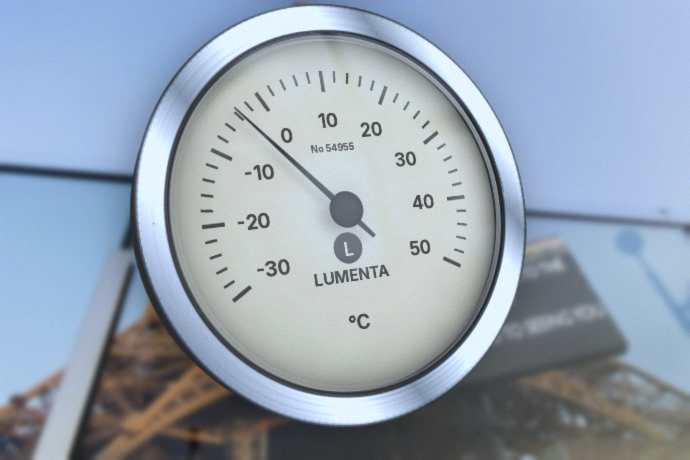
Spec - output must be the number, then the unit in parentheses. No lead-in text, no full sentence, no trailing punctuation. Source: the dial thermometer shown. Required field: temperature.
-4 (°C)
